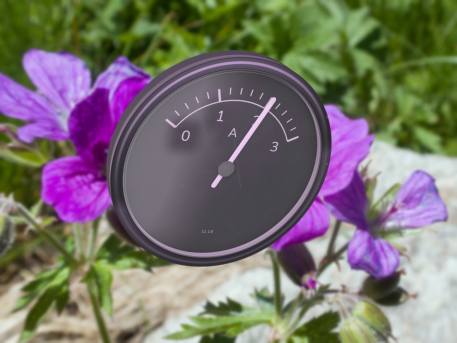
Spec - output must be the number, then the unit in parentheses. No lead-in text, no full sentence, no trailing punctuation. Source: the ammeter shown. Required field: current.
2 (A)
